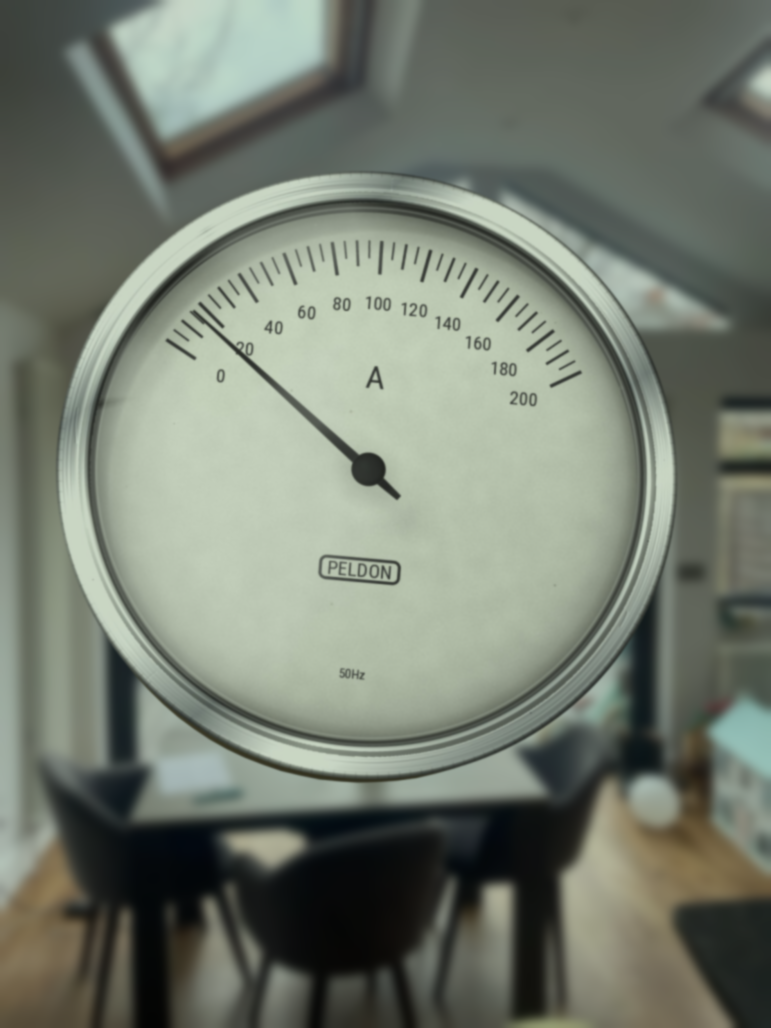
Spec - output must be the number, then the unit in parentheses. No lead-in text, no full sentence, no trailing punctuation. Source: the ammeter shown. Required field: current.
15 (A)
